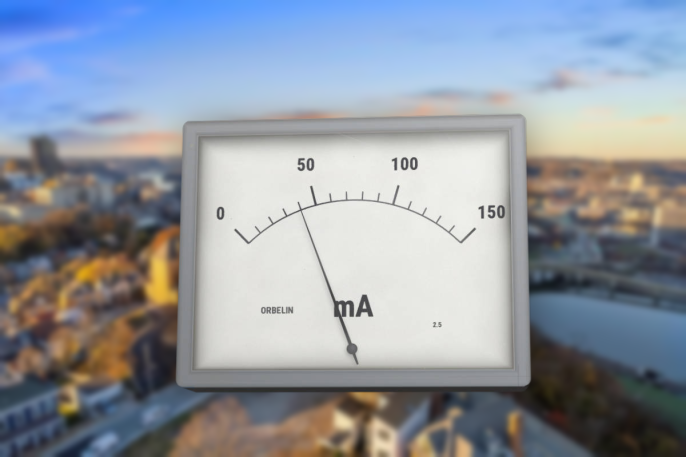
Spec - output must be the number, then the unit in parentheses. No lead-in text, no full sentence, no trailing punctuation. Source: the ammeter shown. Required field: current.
40 (mA)
